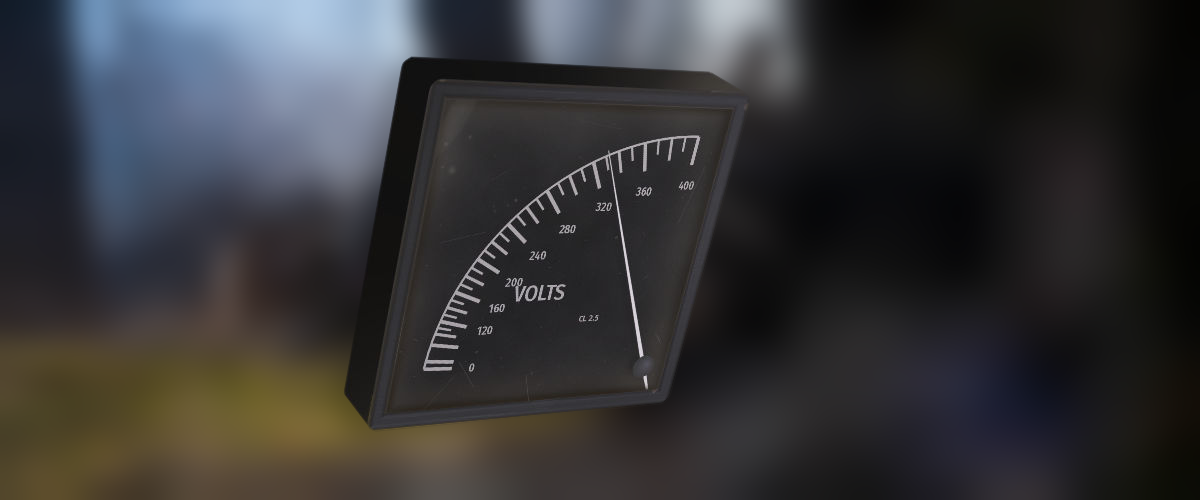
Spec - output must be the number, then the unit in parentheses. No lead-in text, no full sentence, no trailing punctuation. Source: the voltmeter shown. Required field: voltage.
330 (V)
